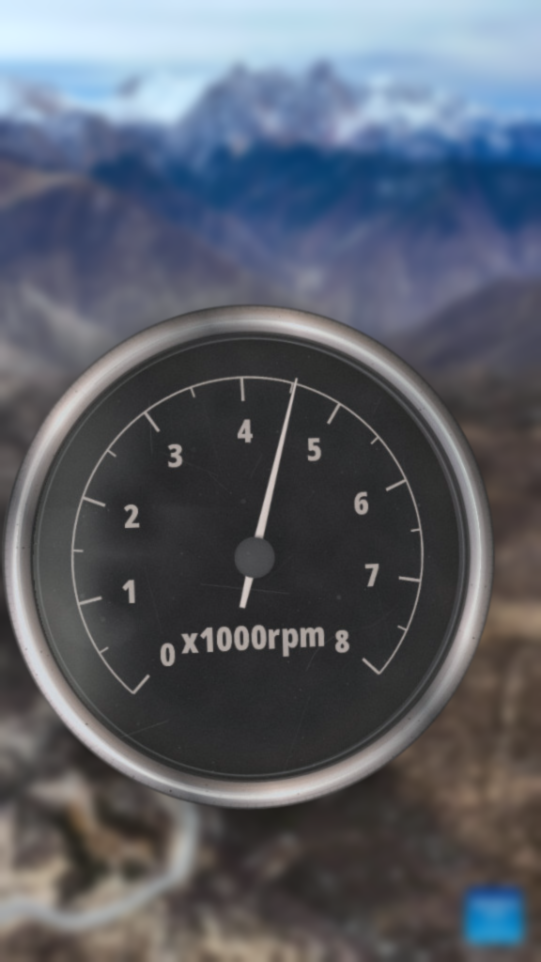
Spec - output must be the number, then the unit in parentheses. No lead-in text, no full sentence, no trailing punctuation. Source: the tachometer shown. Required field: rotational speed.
4500 (rpm)
